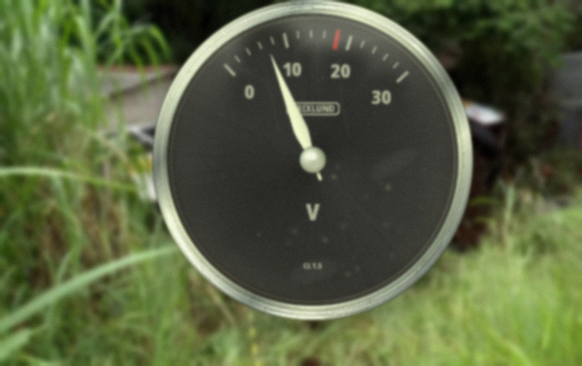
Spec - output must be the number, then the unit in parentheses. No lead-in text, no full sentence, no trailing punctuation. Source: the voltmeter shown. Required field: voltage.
7 (V)
